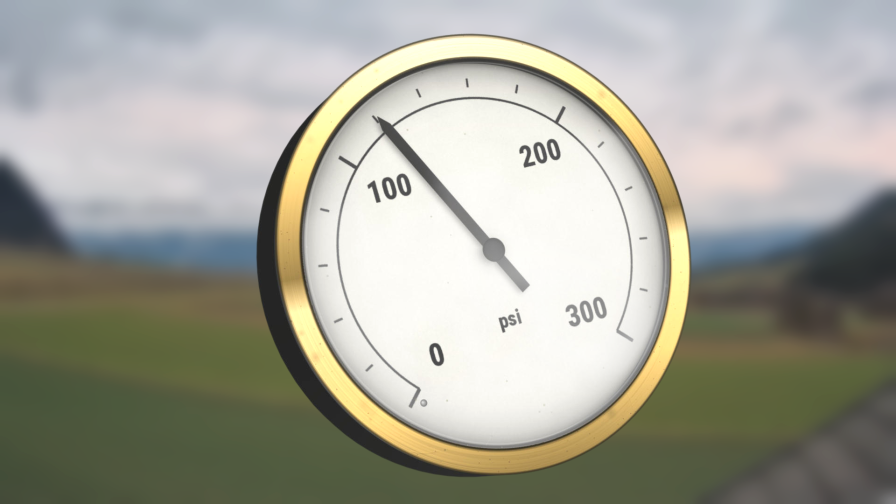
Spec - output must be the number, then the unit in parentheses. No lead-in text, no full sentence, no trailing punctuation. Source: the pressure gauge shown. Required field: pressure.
120 (psi)
